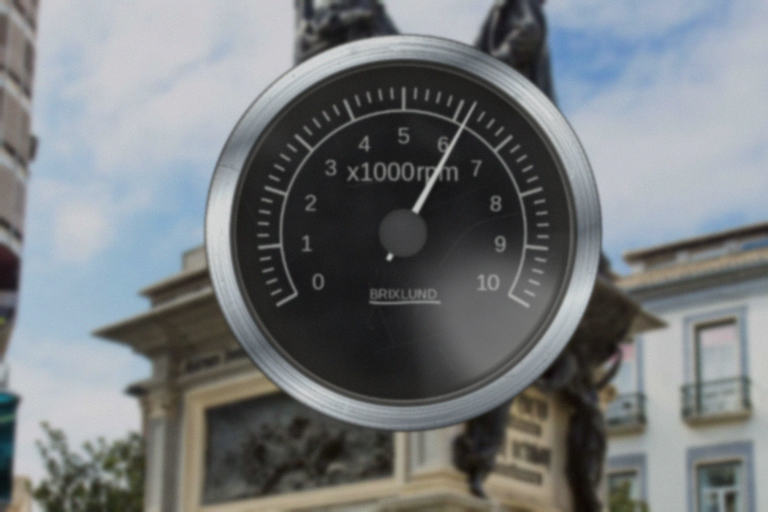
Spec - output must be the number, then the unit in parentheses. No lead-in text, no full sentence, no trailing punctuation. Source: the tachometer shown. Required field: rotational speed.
6200 (rpm)
